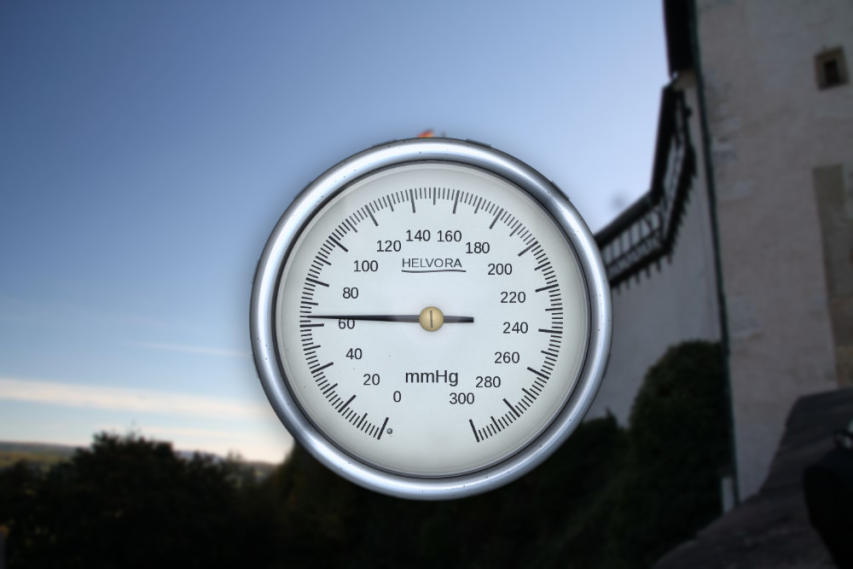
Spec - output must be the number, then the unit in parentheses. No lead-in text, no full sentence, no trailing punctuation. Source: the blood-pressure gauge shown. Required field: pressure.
64 (mmHg)
